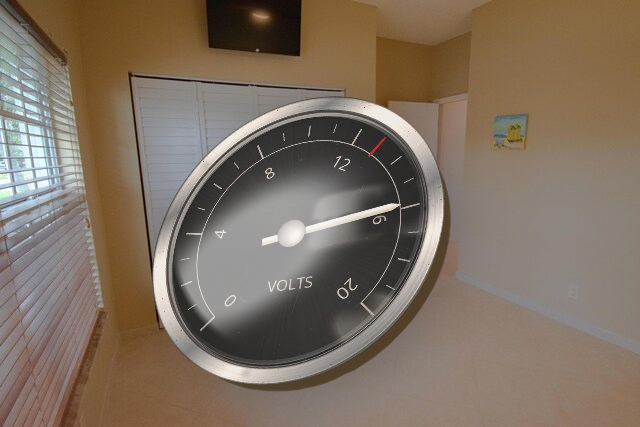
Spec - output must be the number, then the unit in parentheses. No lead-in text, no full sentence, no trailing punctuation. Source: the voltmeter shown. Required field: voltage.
16 (V)
